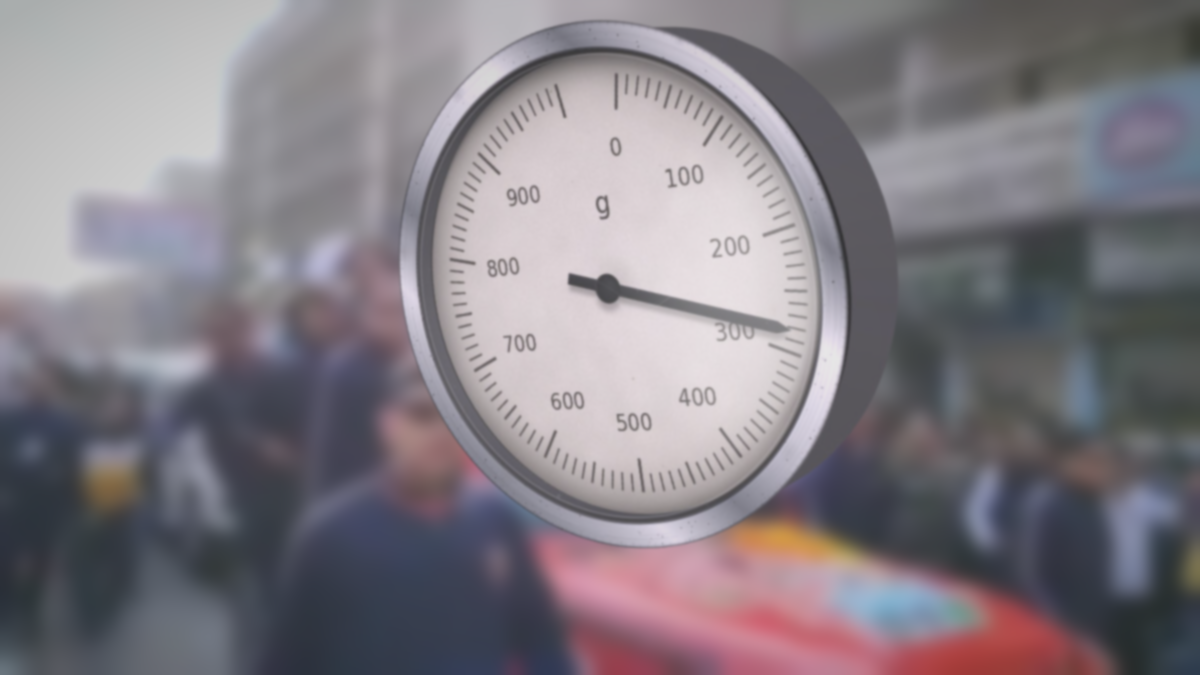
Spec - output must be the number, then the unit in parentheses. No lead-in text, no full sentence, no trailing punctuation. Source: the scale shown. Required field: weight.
280 (g)
